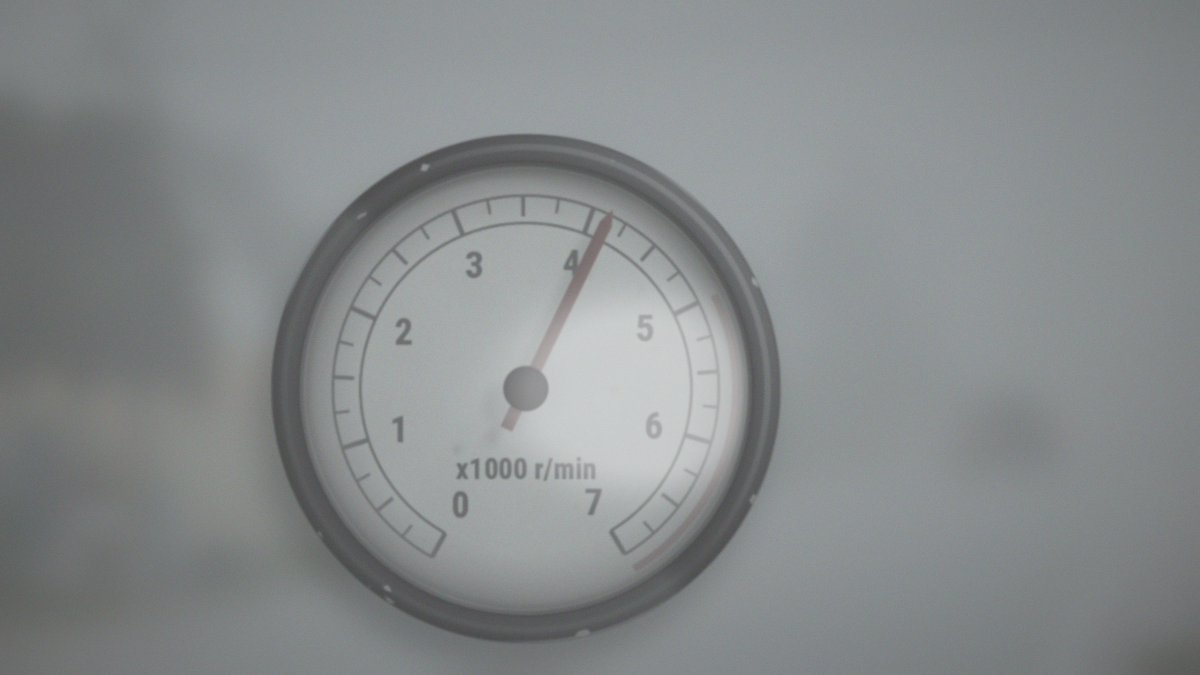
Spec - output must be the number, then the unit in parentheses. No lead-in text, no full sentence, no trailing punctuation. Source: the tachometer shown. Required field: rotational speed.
4125 (rpm)
